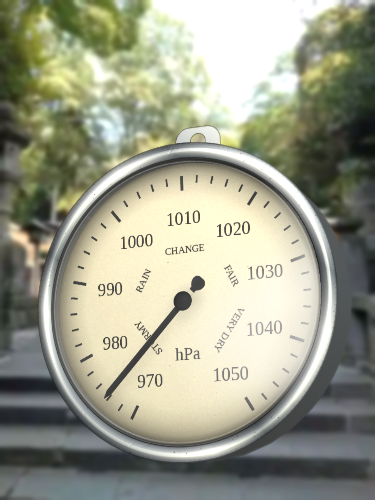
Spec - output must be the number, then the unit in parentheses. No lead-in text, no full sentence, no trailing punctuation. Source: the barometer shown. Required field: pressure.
974 (hPa)
